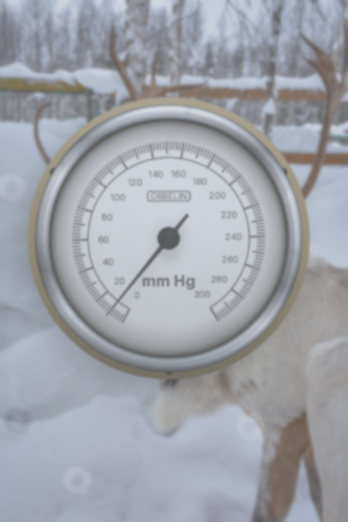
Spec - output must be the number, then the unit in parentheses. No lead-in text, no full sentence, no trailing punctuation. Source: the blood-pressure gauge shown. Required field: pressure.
10 (mmHg)
